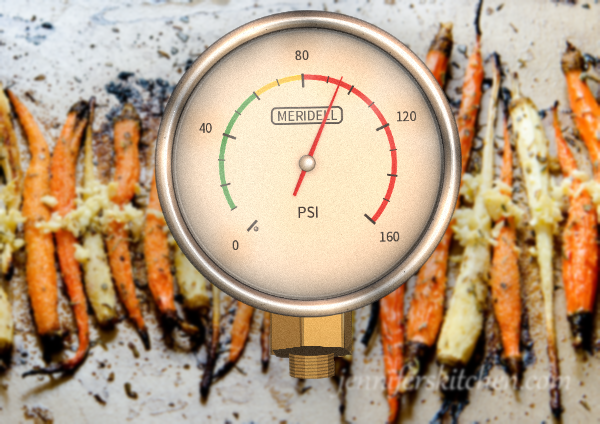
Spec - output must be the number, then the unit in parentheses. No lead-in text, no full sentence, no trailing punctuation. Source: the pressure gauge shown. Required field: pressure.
95 (psi)
